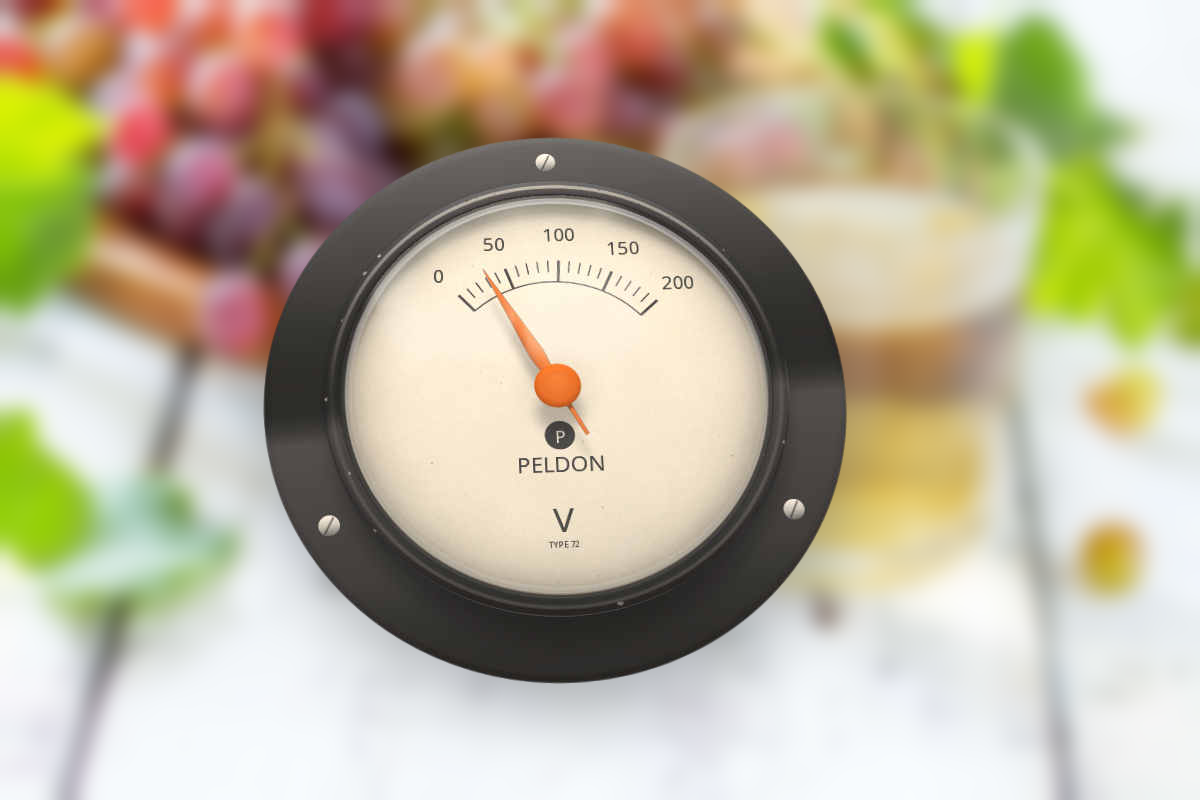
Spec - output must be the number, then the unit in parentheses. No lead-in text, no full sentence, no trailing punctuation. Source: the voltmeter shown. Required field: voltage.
30 (V)
